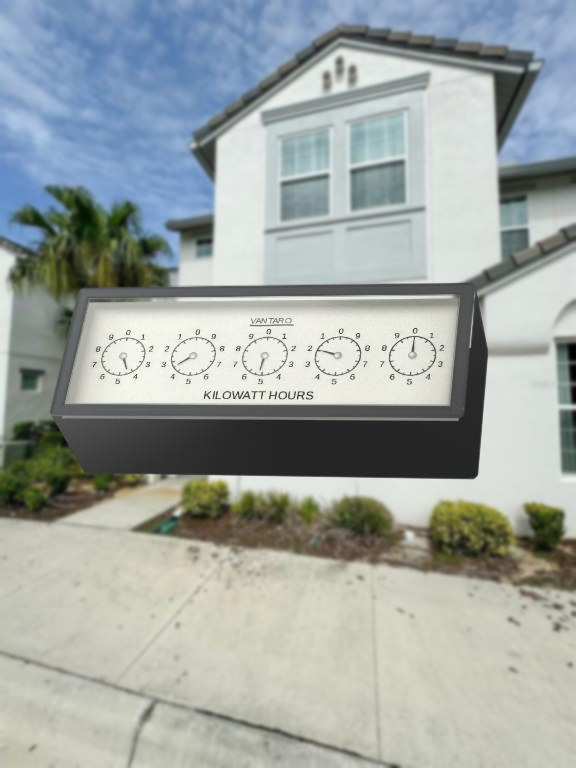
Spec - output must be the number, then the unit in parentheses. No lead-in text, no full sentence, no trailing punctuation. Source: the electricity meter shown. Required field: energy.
43520 (kWh)
